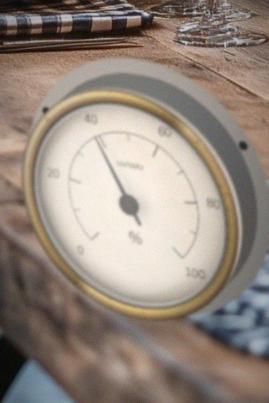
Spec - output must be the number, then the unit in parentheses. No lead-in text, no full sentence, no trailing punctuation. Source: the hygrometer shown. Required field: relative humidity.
40 (%)
